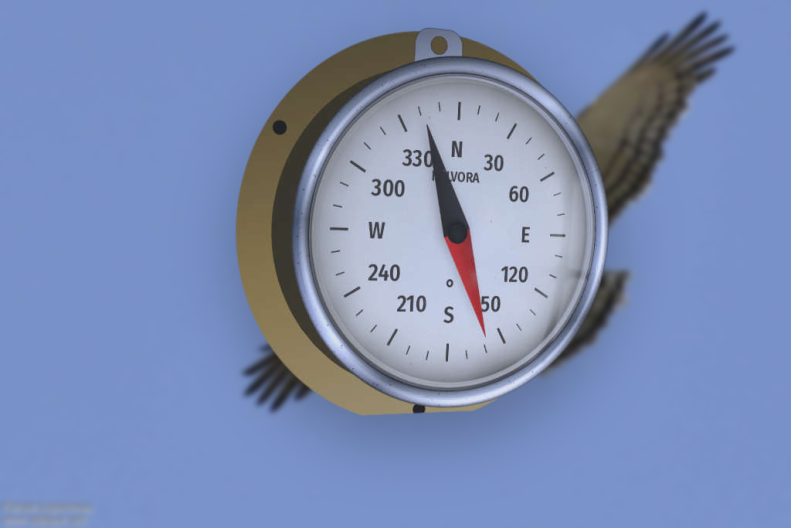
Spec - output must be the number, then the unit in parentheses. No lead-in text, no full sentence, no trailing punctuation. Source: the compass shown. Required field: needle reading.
160 (°)
